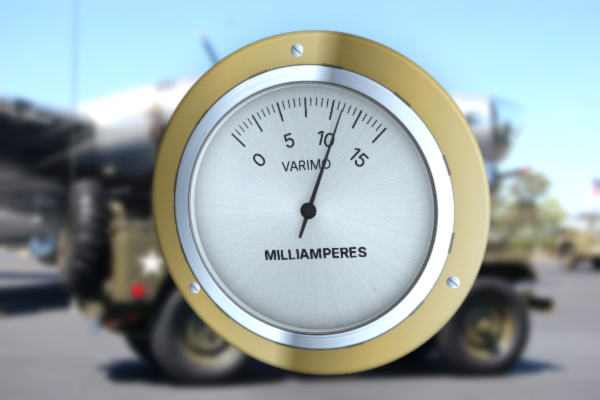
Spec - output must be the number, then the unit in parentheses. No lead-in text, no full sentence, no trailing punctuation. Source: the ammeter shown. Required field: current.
11 (mA)
